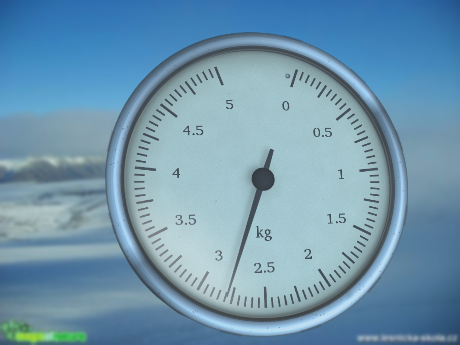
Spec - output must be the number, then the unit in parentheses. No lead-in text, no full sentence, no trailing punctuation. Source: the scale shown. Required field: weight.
2.8 (kg)
